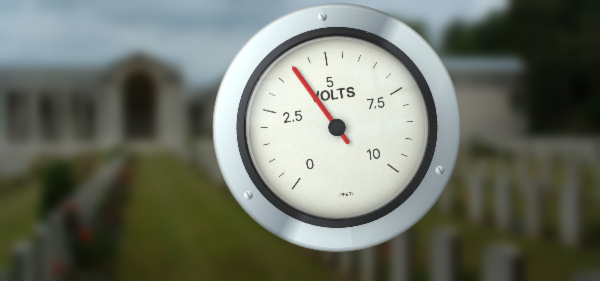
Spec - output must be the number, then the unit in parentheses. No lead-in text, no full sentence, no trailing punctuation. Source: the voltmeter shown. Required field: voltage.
4 (V)
